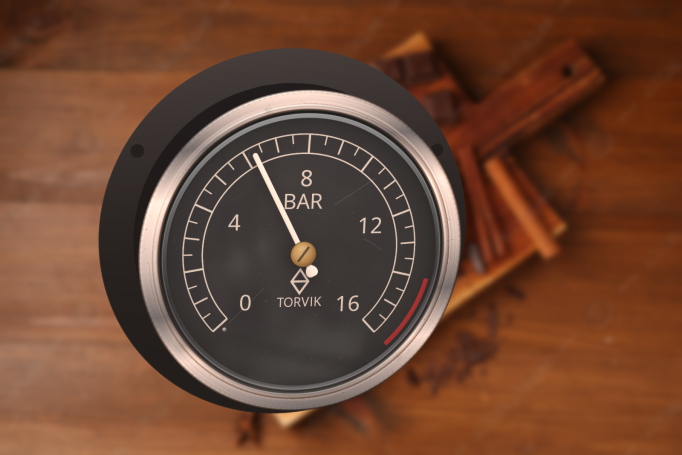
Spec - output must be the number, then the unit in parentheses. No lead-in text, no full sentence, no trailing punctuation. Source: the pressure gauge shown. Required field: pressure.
6.25 (bar)
